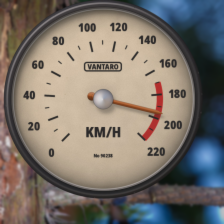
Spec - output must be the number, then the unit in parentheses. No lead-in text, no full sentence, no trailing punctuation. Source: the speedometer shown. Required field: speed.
195 (km/h)
